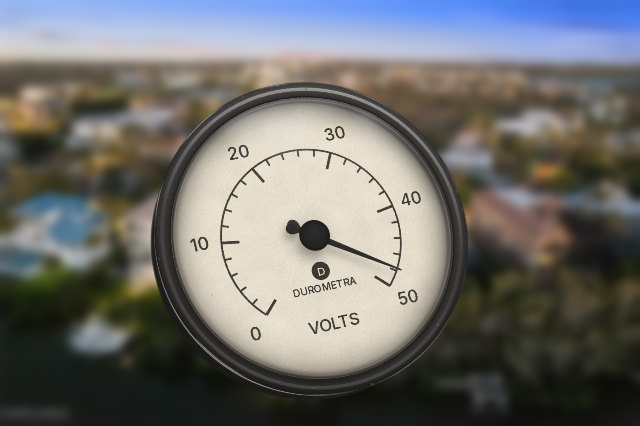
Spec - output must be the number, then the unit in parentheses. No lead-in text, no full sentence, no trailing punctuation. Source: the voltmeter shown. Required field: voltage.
48 (V)
